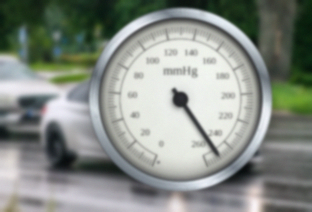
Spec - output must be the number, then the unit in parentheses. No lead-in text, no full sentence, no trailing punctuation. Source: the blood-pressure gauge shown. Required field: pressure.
250 (mmHg)
